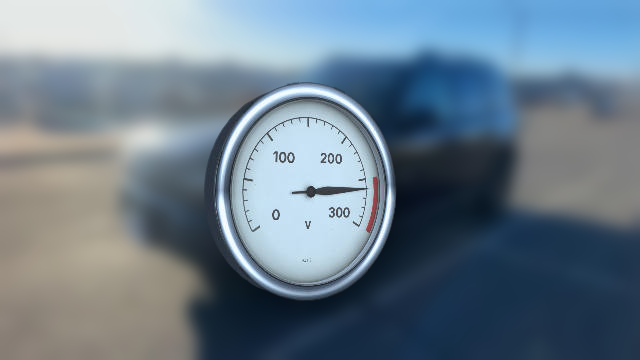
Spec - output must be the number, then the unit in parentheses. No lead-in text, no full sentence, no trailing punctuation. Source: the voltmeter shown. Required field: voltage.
260 (V)
